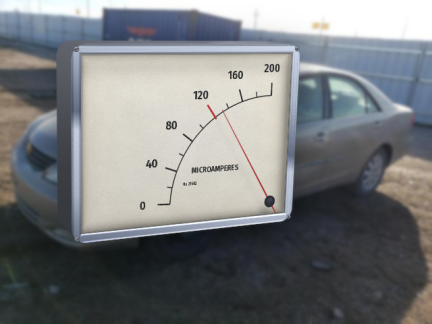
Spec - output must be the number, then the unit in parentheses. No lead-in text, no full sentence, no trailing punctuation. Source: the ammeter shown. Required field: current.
130 (µA)
